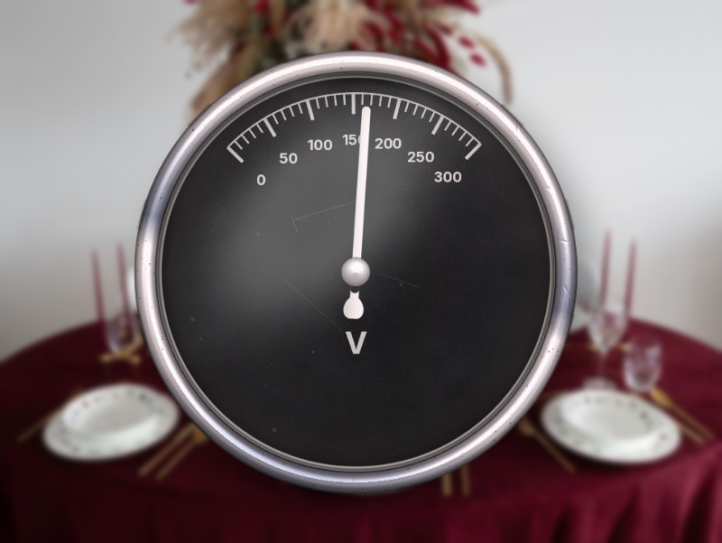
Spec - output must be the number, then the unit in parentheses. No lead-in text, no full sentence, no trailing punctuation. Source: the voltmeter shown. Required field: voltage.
165 (V)
